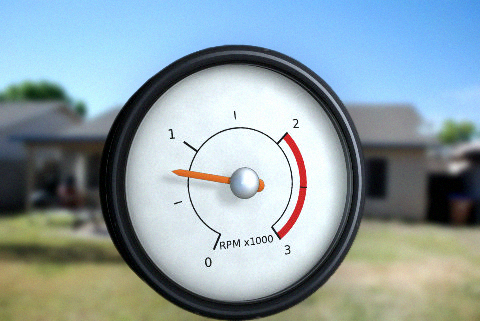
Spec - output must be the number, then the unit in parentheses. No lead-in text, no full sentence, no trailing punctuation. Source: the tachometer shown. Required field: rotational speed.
750 (rpm)
